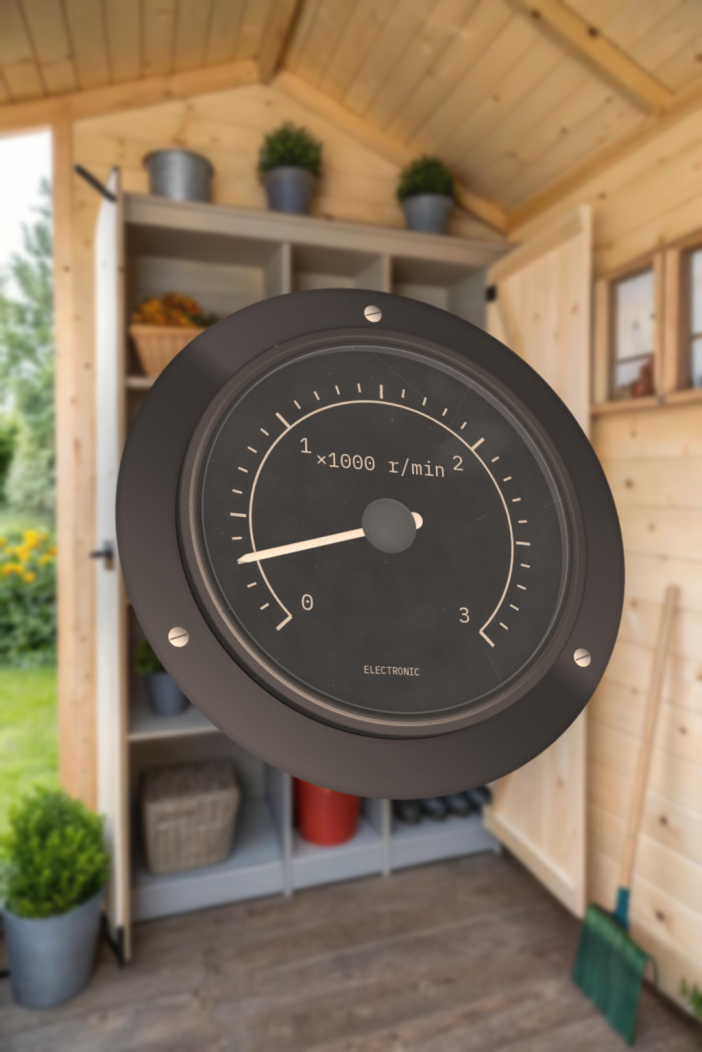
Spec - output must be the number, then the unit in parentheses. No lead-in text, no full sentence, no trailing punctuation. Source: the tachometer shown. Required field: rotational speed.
300 (rpm)
